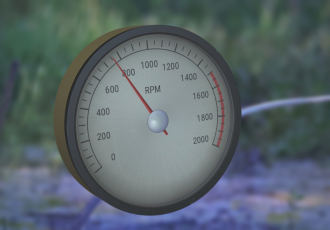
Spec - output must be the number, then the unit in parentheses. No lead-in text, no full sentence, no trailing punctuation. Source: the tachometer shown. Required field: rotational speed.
750 (rpm)
